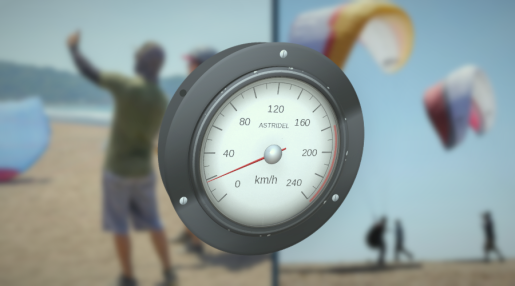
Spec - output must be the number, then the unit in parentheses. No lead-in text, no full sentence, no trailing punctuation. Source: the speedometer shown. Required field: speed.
20 (km/h)
